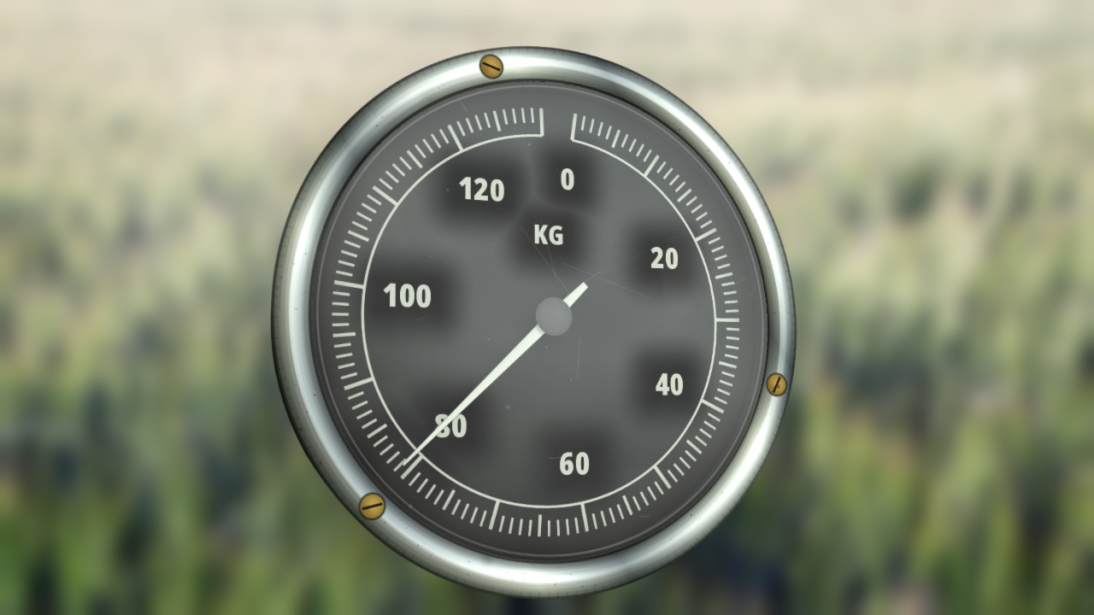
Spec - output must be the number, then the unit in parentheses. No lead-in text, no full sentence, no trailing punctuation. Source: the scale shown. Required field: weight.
81 (kg)
